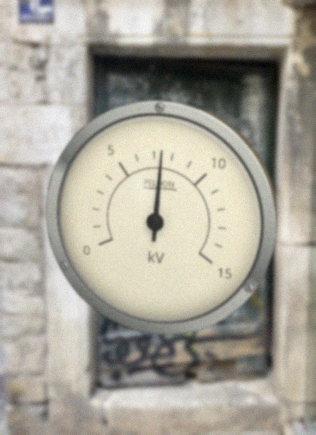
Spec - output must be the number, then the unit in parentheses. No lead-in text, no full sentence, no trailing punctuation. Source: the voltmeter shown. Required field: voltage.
7.5 (kV)
